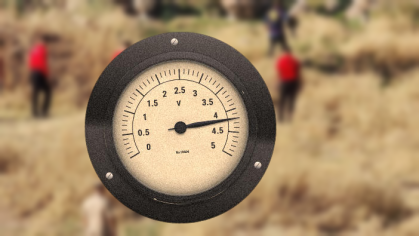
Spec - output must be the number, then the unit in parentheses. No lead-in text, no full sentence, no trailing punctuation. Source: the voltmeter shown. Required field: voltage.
4.2 (V)
